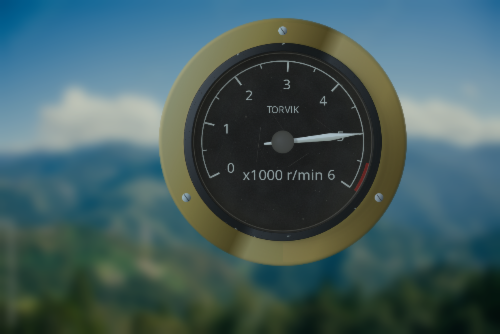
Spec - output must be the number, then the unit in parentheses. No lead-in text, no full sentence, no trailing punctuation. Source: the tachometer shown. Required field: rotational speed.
5000 (rpm)
